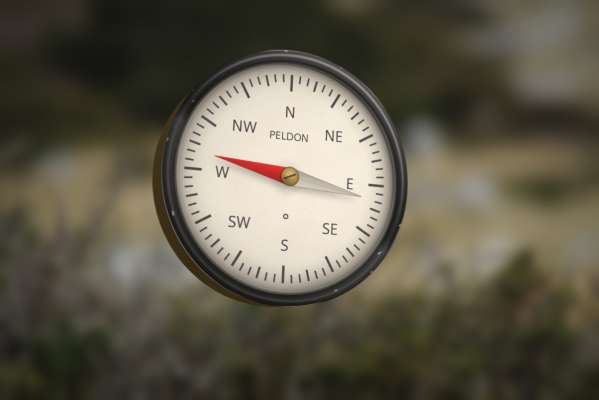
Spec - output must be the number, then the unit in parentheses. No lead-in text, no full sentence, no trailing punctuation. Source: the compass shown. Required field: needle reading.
280 (°)
